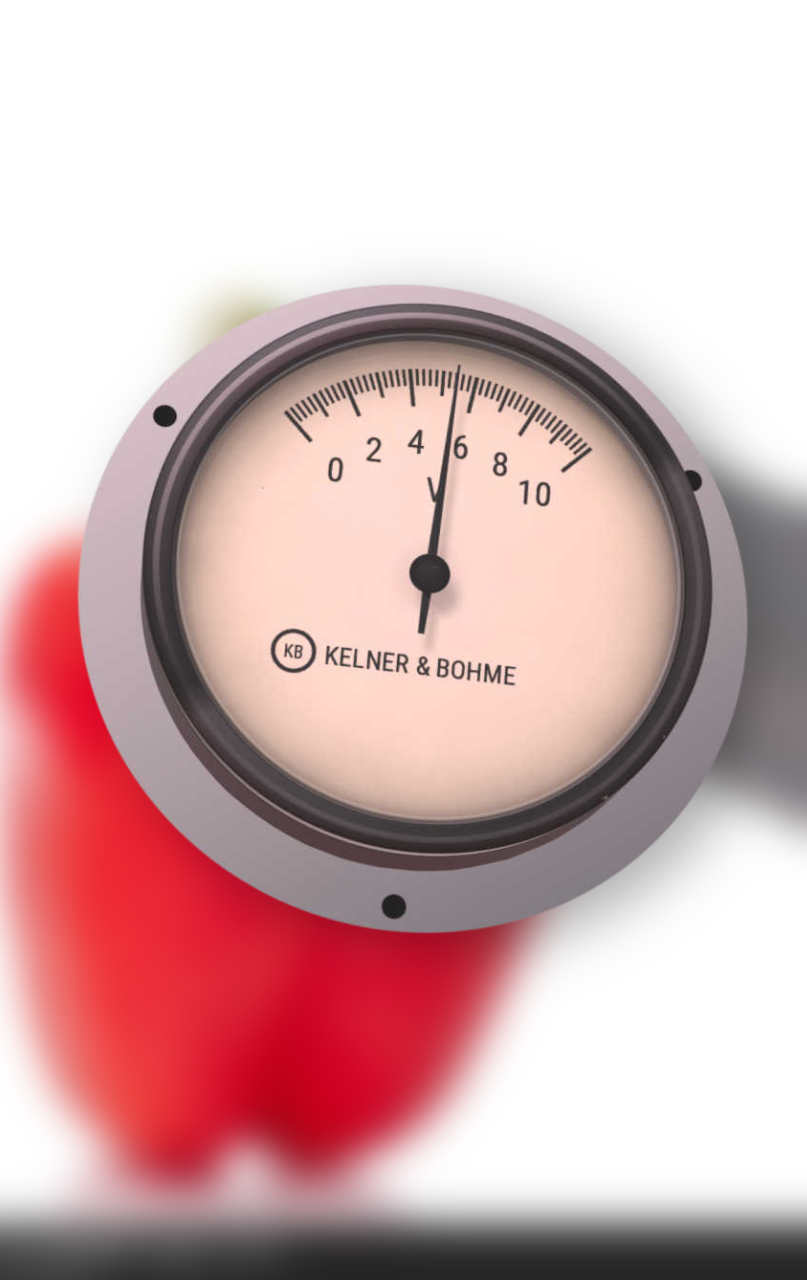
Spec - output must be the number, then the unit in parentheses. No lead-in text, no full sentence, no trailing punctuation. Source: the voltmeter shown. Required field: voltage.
5.4 (V)
